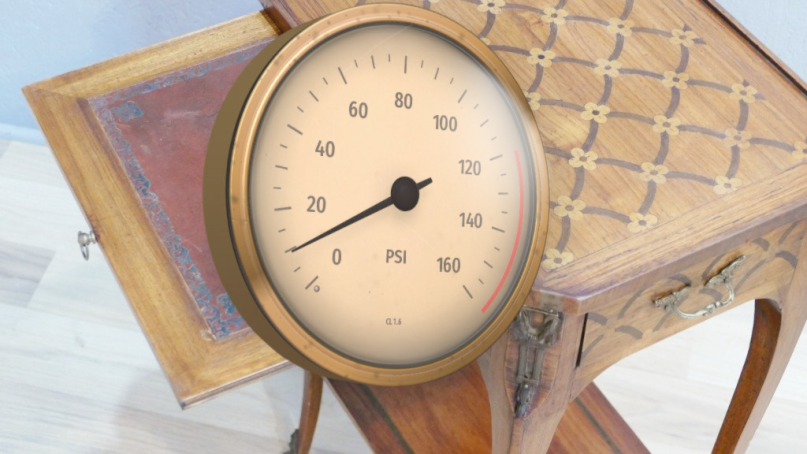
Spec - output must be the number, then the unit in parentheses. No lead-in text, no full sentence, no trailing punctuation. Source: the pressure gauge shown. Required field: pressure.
10 (psi)
